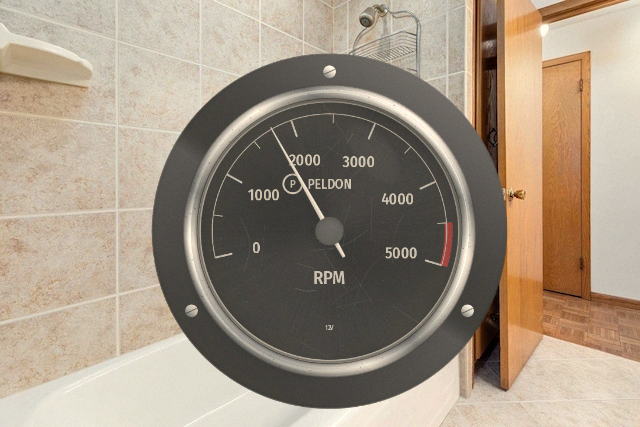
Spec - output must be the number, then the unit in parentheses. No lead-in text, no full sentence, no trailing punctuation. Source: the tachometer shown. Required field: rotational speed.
1750 (rpm)
